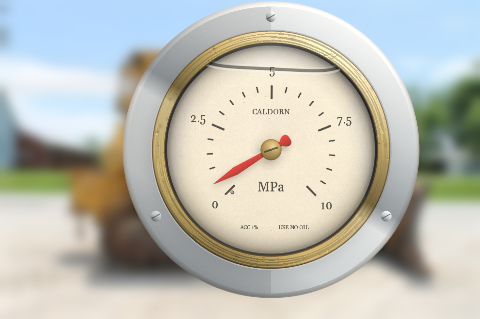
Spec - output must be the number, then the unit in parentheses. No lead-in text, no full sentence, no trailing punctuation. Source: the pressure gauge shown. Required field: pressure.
0.5 (MPa)
